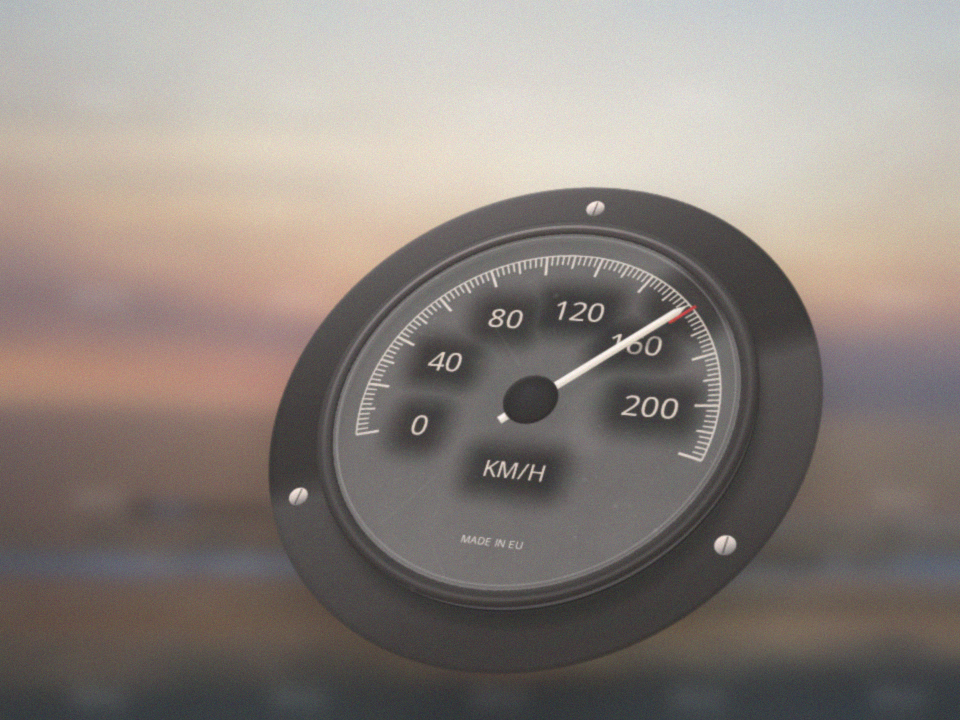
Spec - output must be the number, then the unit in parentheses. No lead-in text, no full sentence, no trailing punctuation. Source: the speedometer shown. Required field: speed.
160 (km/h)
